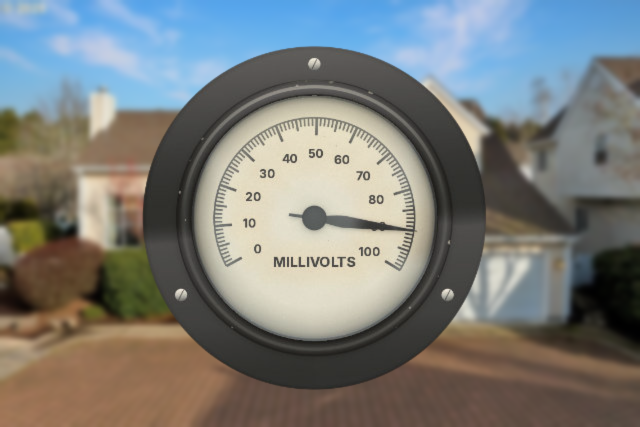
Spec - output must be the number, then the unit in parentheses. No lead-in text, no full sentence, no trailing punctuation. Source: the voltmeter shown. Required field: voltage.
90 (mV)
